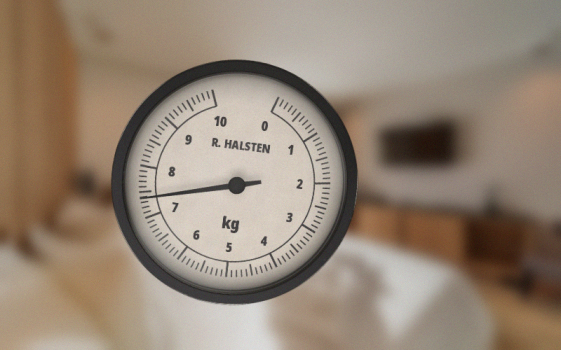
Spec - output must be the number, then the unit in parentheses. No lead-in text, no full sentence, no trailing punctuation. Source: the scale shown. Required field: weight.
7.4 (kg)
